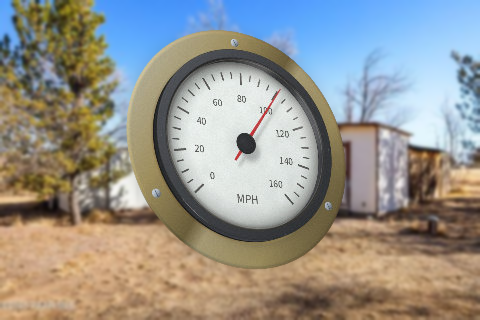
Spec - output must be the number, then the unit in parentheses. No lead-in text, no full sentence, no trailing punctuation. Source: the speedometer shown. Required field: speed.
100 (mph)
